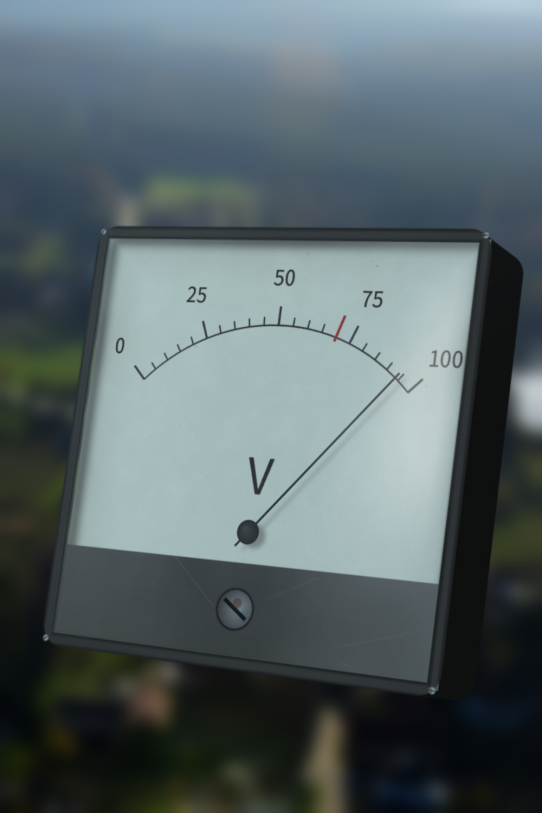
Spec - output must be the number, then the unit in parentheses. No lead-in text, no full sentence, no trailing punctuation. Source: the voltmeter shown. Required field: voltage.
95 (V)
